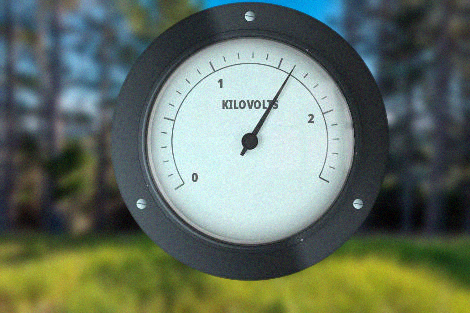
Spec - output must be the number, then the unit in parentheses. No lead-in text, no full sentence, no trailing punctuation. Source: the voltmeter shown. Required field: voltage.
1.6 (kV)
